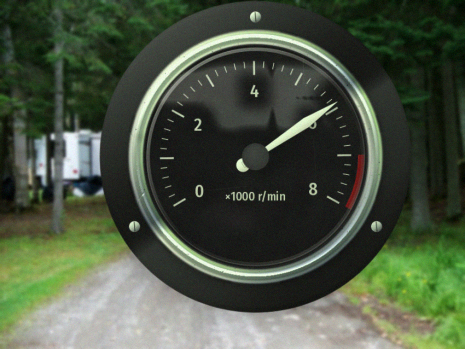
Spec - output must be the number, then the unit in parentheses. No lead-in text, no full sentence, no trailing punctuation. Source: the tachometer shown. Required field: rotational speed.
5900 (rpm)
